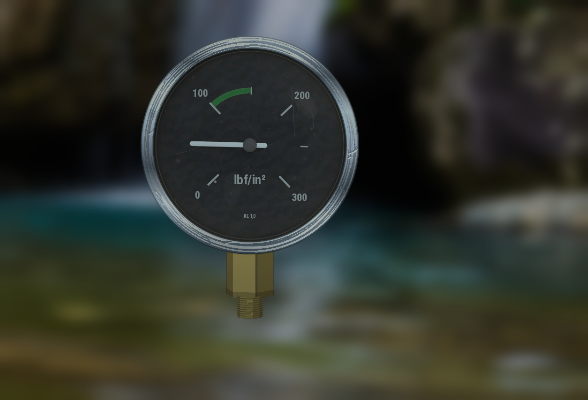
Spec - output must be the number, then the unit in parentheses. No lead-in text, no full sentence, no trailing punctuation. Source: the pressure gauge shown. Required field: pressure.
50 (psi)
